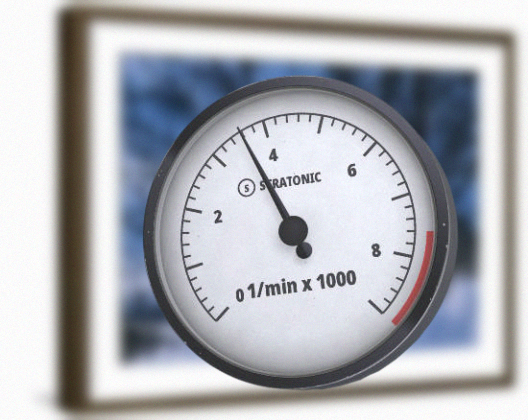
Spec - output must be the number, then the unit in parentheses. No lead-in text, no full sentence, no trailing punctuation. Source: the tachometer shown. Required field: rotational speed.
3600 (rpm)
